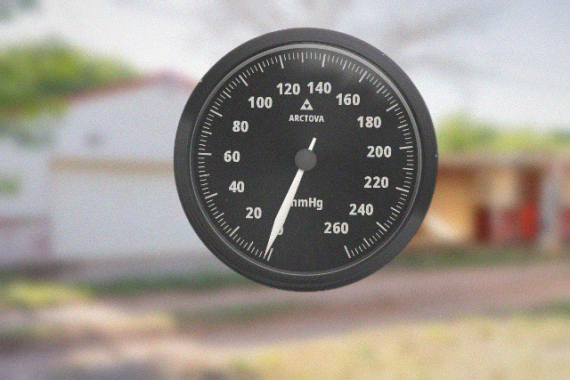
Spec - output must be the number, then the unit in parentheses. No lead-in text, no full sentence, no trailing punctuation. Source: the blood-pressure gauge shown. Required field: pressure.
2 (mmHg)
